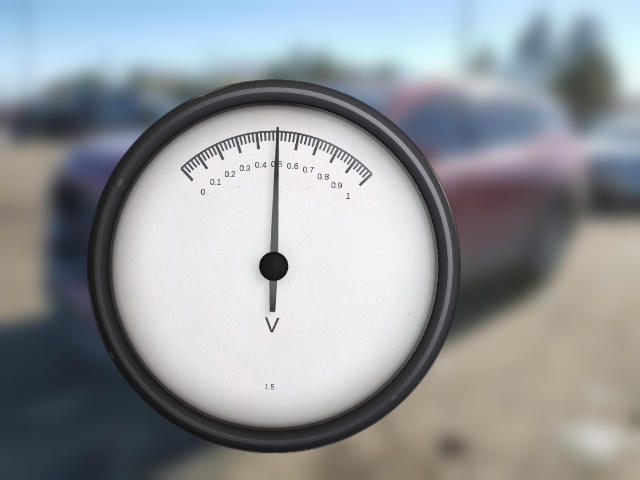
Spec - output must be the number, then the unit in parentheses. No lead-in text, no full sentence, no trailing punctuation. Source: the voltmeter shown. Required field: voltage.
0.5 (V)
